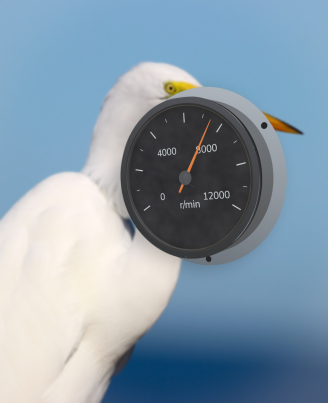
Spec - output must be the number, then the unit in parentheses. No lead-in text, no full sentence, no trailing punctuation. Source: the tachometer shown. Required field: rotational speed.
7500 (rpm)
